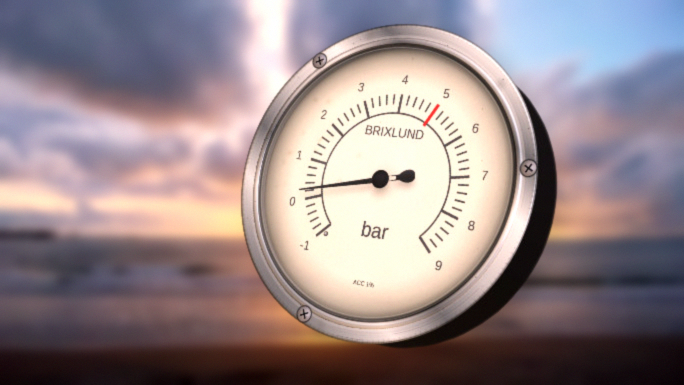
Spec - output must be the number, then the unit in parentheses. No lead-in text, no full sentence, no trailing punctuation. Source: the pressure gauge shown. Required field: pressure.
0.2 (bar)
